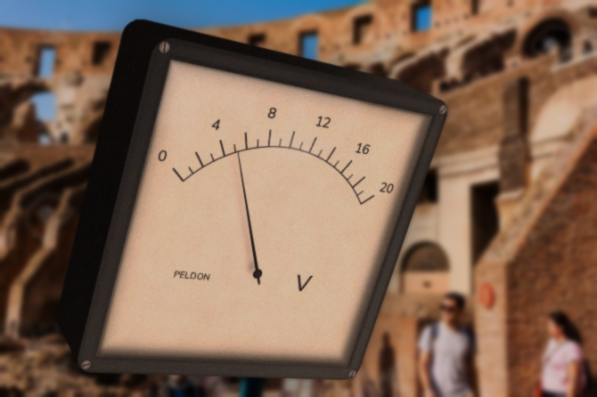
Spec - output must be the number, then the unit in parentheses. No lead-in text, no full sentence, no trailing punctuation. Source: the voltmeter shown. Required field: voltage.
5 (V)
